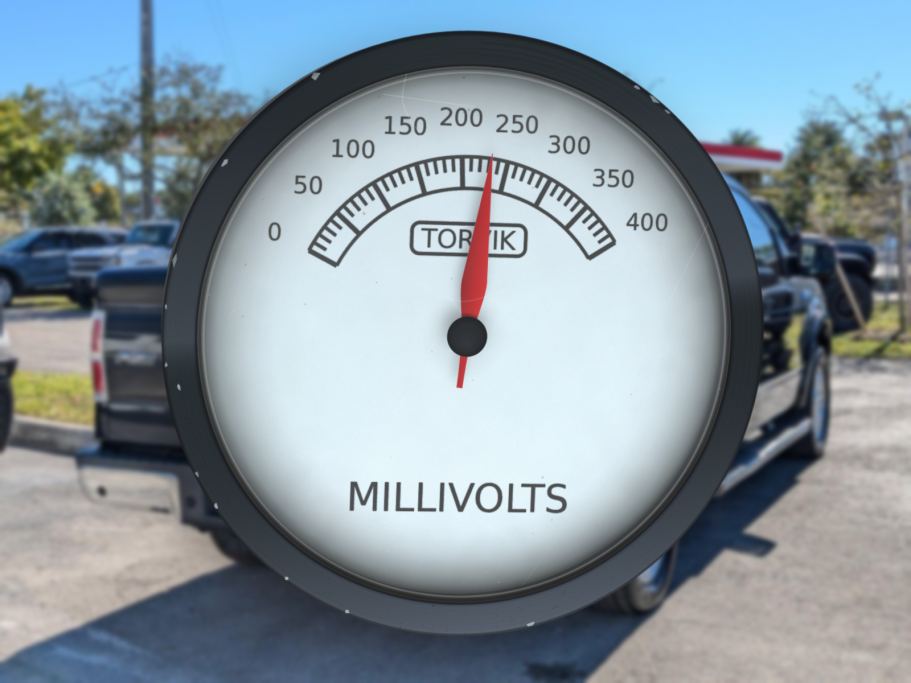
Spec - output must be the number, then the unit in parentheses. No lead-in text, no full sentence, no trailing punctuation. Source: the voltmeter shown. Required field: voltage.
230 (mV)
